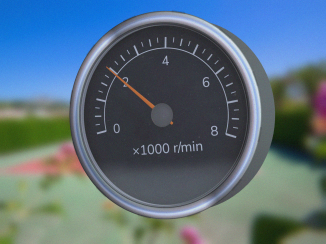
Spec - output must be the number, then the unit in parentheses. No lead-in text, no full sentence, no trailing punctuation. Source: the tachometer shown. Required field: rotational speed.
2000 (rpm)
